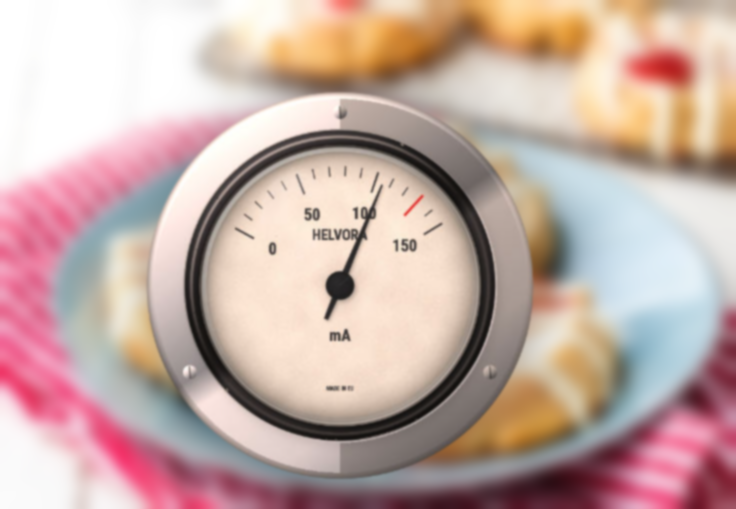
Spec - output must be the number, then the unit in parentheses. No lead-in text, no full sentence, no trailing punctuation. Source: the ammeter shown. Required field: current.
105 (mA)
